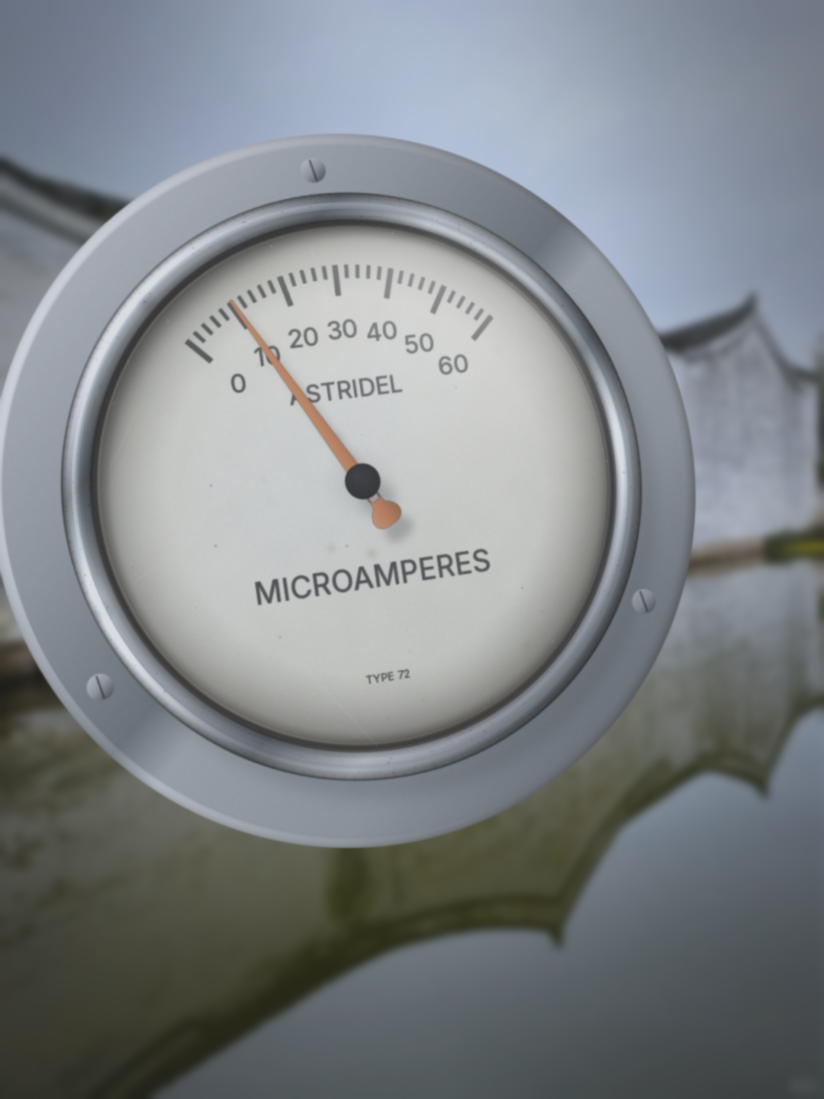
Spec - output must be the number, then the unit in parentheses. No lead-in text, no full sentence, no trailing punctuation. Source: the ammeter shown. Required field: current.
10 (µA)
